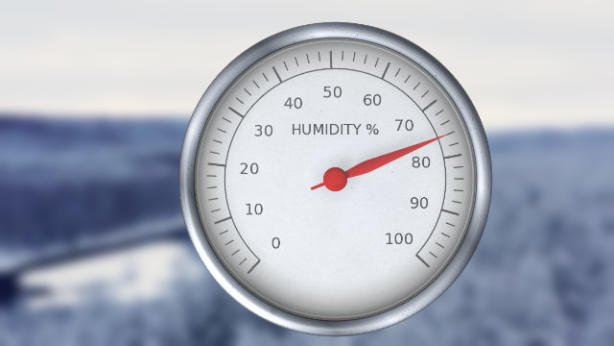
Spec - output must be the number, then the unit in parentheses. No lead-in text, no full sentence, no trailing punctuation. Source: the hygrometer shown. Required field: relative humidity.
76 (%)
